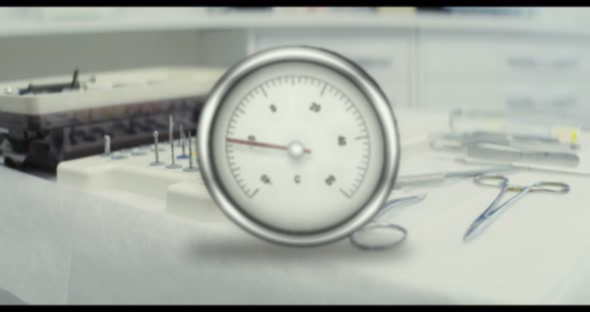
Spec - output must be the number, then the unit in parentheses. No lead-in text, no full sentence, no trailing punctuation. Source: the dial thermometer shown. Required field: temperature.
-20 (°C)
